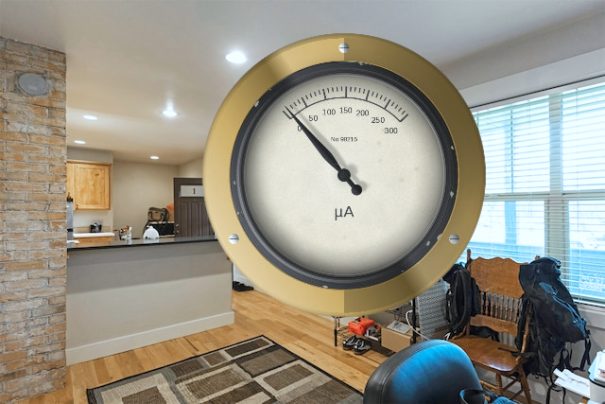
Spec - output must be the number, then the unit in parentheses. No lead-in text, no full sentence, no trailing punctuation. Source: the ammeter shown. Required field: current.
10 (µA)
